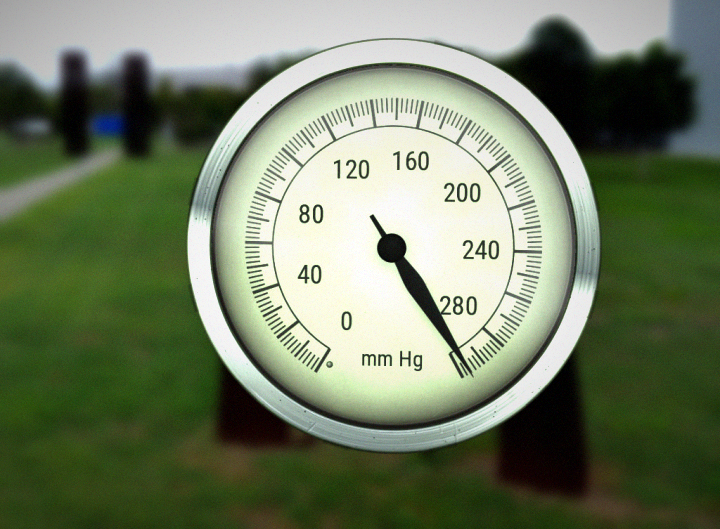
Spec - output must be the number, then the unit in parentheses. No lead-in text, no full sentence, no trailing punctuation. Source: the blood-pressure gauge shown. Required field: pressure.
296 (mmHg)
